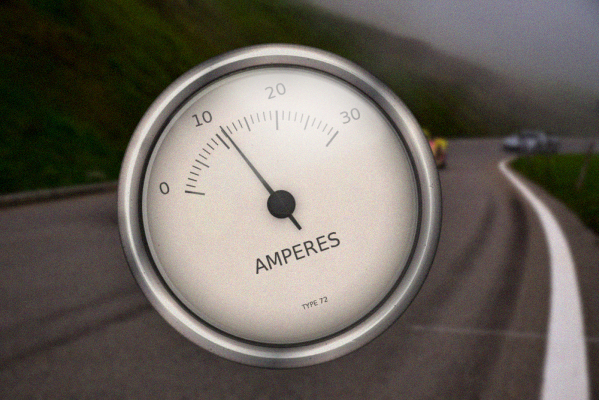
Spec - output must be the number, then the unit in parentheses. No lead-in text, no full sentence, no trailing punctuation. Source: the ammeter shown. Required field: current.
11 (A)
